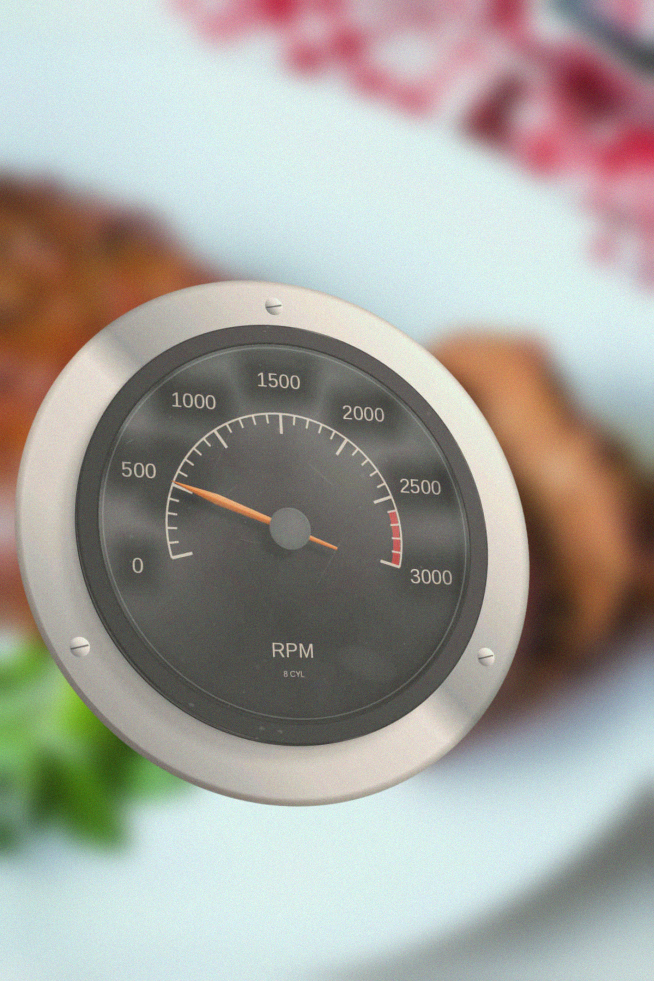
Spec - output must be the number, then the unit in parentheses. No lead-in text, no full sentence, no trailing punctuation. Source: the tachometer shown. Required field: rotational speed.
500 (rpm)
